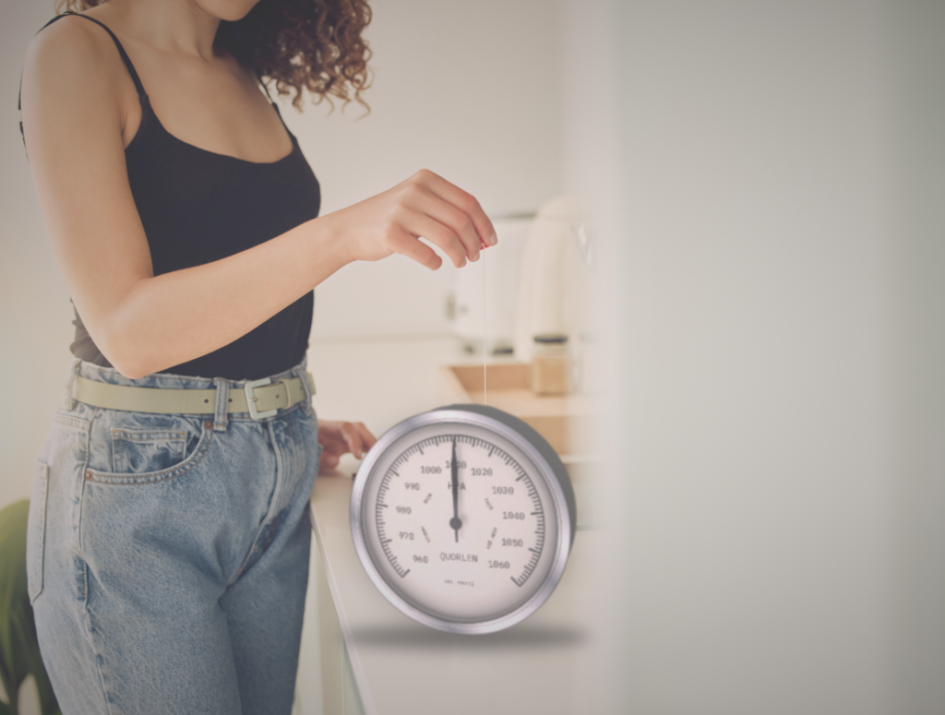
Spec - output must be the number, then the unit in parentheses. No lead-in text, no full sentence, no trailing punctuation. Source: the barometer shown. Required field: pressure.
1010 (hPa)
